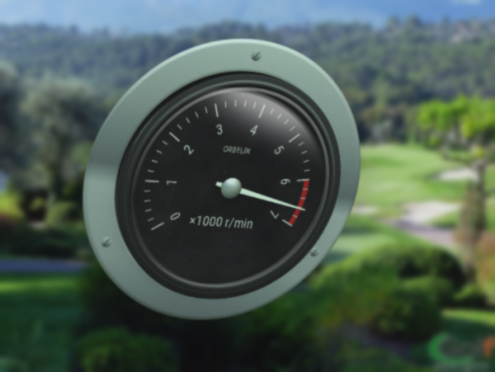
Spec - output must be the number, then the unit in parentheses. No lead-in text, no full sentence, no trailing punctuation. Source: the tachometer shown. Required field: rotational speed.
6600 (rpm)
